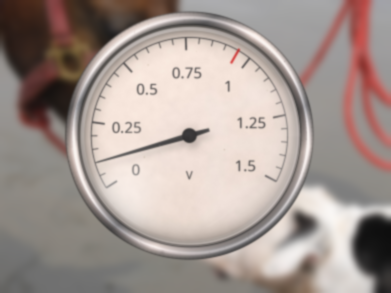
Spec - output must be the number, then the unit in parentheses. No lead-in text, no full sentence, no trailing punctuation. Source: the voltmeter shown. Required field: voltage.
0.1 (V)
